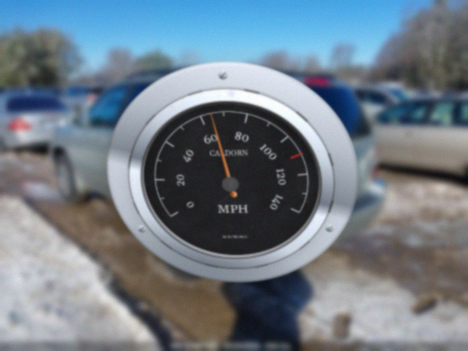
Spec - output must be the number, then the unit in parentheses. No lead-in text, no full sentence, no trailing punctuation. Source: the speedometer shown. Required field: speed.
65 (mph)
